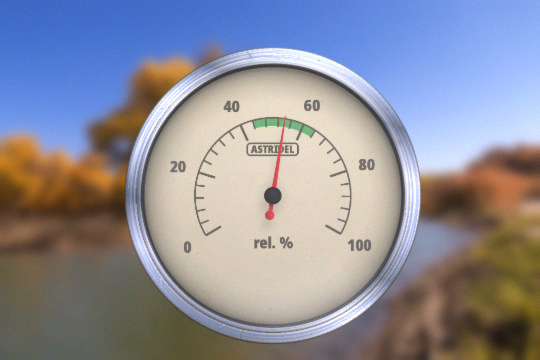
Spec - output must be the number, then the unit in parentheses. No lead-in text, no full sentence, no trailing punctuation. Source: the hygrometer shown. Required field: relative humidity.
54 (%)
